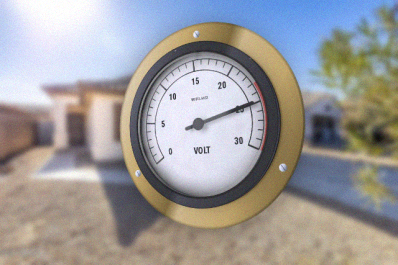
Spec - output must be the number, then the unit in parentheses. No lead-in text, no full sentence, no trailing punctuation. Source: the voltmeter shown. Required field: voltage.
25 (V)
